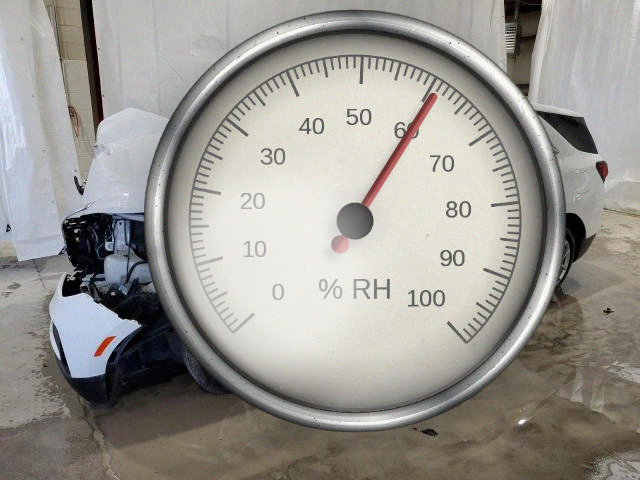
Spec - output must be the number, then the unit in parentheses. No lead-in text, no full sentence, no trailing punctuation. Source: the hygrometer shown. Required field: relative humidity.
61 (%)
